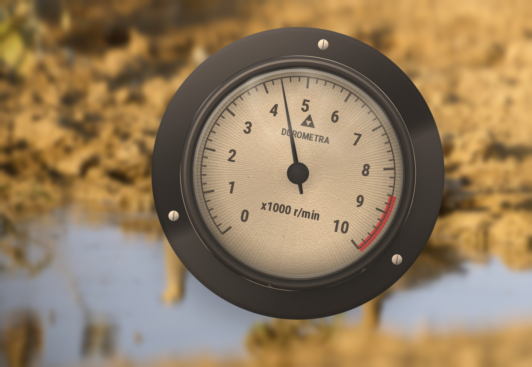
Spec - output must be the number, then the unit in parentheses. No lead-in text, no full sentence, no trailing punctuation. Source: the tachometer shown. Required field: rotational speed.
4400 (rpm)
